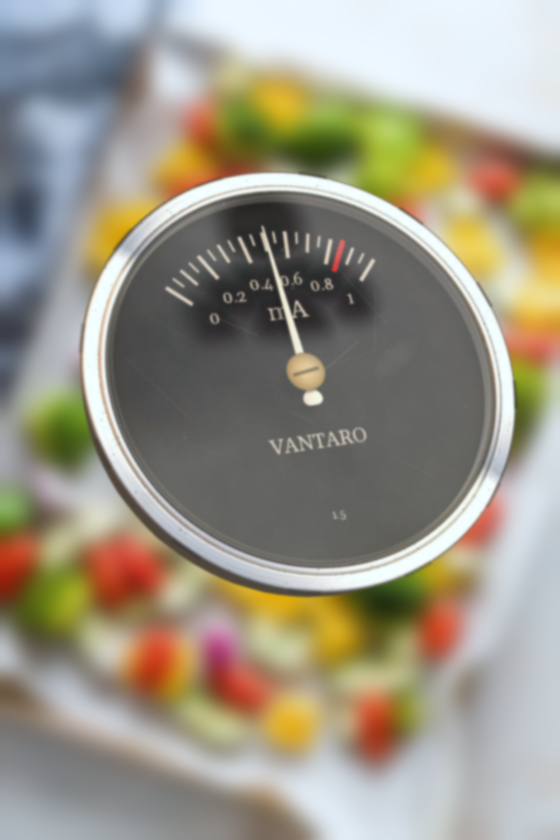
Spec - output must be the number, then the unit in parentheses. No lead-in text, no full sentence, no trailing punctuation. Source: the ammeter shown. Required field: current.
0.5 (mA)
